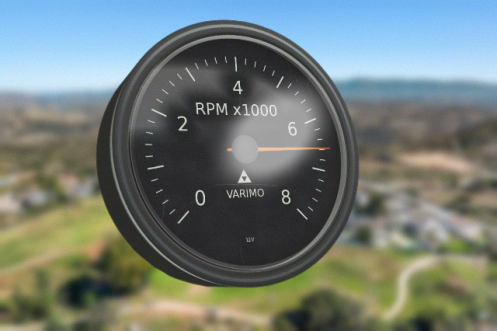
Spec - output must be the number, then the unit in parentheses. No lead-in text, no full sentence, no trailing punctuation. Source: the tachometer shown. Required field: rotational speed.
6600 (rpm)
